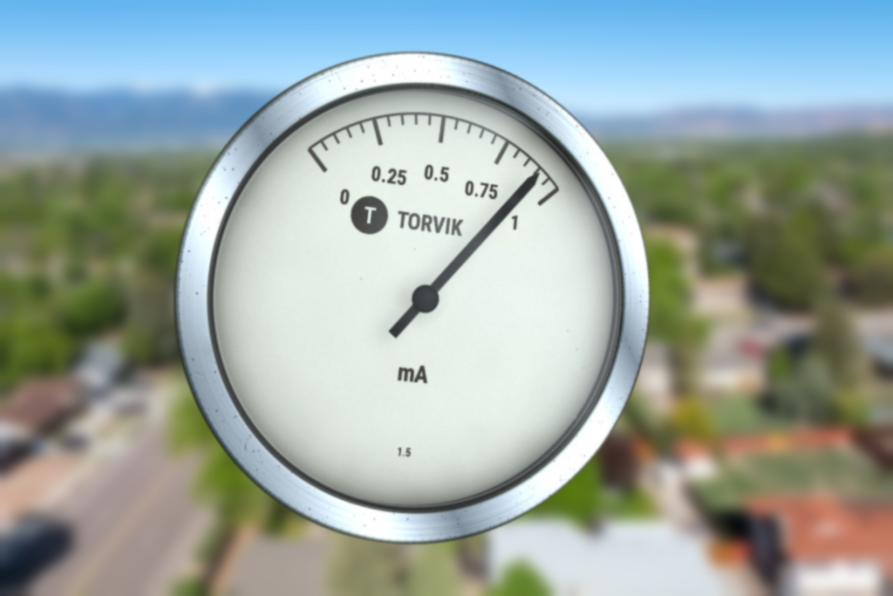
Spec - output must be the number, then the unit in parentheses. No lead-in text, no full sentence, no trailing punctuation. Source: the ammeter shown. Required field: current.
0.9 (mA)
